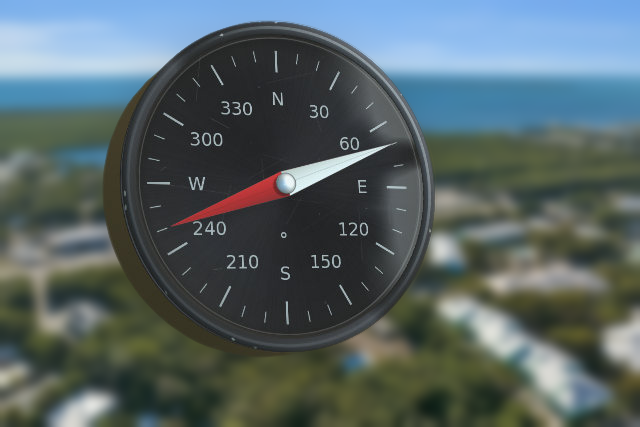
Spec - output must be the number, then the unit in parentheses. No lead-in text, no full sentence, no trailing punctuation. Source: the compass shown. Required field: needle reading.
250 (°)
